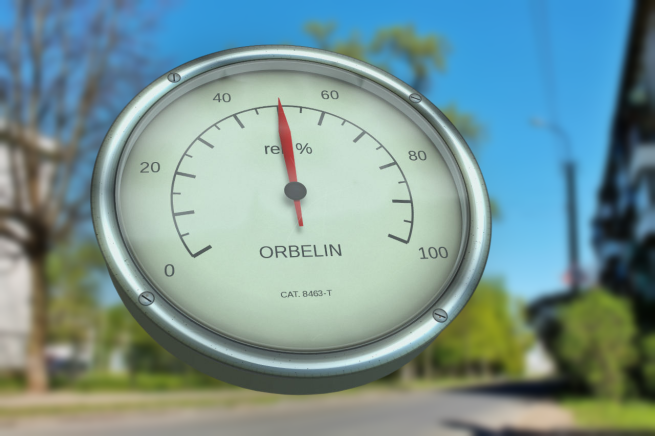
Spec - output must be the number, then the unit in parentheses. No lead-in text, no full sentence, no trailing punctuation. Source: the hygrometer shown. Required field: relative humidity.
50 (%)
